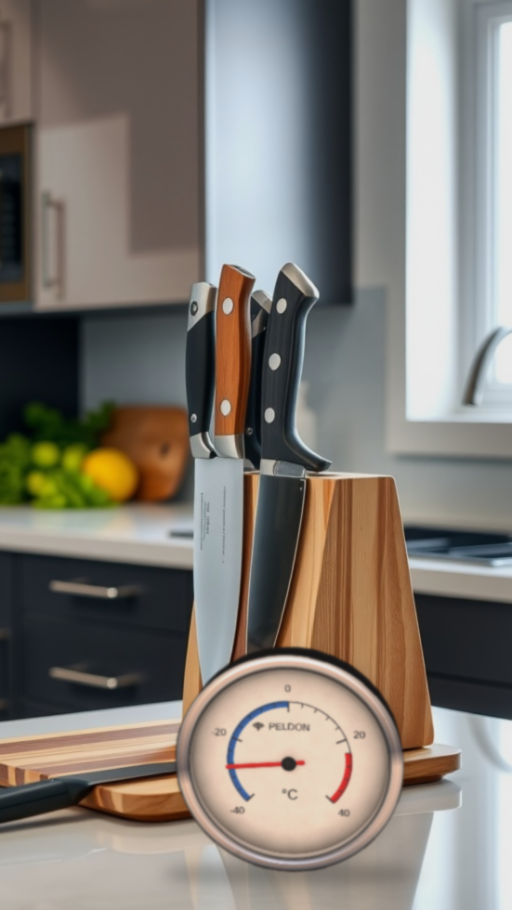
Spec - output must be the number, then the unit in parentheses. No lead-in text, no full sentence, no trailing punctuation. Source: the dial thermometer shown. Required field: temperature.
-28 (°C)
